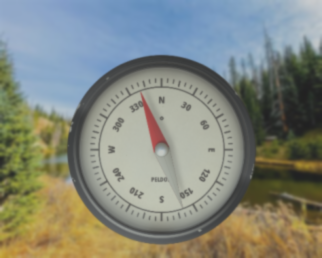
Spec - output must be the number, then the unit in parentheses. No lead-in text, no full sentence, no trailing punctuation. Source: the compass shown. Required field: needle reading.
340 (°)
